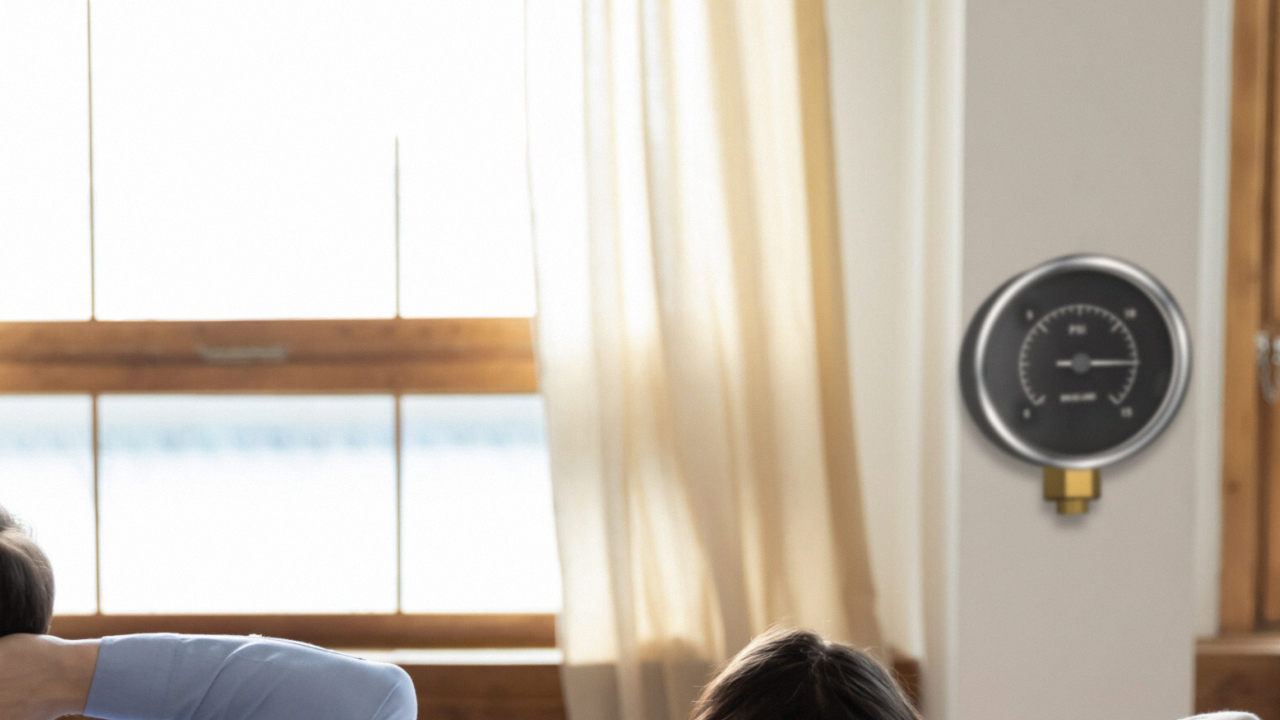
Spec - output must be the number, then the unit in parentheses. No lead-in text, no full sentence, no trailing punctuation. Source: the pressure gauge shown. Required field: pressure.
12.5 (psi)
